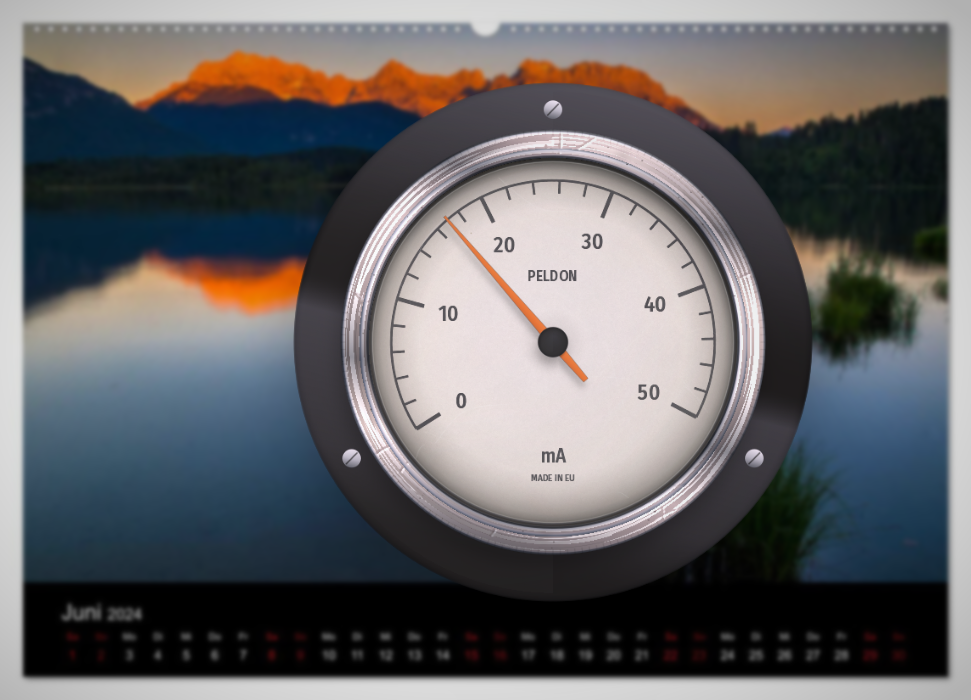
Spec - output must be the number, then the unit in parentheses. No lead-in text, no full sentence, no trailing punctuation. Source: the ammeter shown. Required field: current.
17 (mA)
